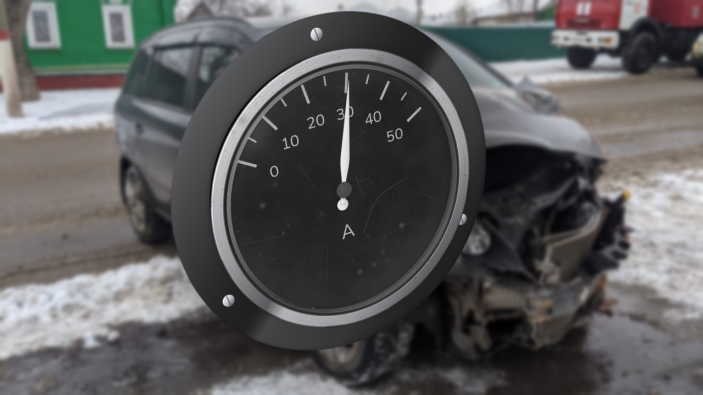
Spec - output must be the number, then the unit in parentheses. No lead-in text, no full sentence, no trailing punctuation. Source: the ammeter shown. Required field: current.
30 (A)
